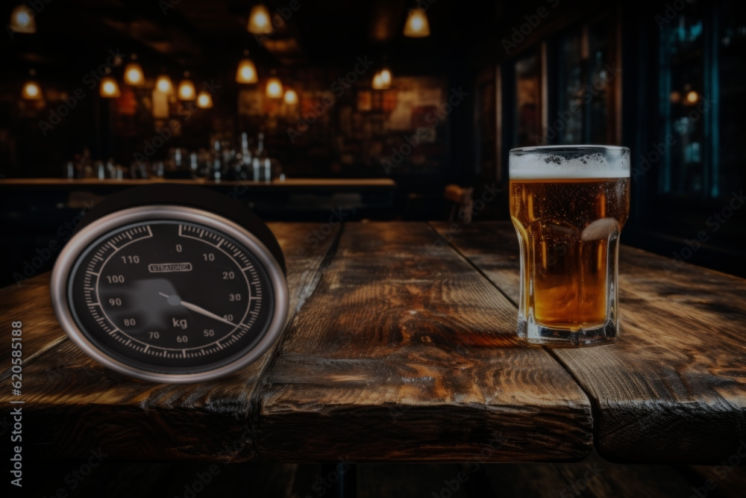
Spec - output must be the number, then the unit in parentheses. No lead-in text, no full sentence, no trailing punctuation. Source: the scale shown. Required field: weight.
40 (kg)
